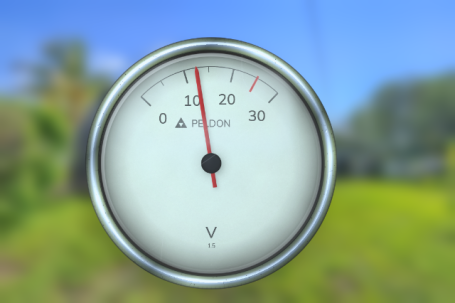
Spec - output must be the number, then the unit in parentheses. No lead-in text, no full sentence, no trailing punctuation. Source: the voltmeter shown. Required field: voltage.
12.5 (V)
